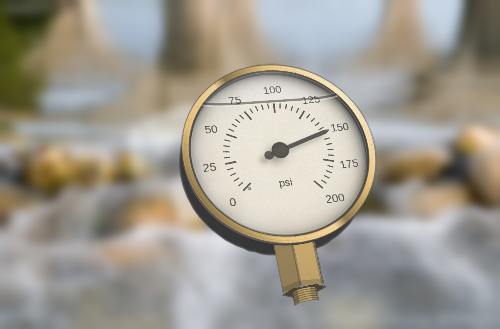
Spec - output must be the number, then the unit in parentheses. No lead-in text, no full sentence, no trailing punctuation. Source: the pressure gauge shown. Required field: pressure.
150 (psi)
